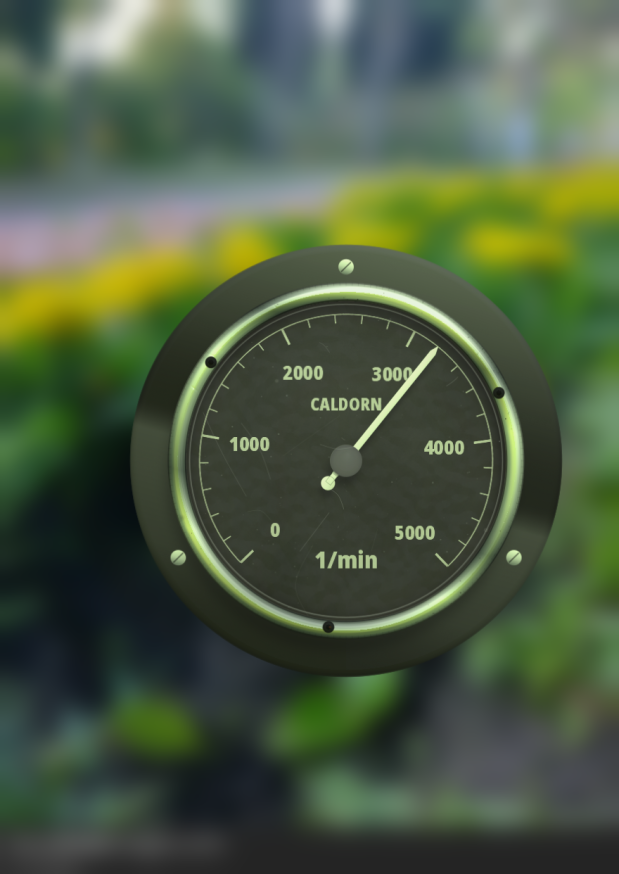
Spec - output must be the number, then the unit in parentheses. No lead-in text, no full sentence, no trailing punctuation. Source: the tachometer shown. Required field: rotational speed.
3200 (rpm)
